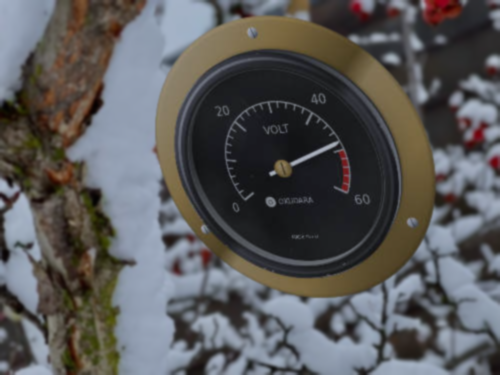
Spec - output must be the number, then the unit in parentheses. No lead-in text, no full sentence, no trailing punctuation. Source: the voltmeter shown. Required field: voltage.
48 (V)
